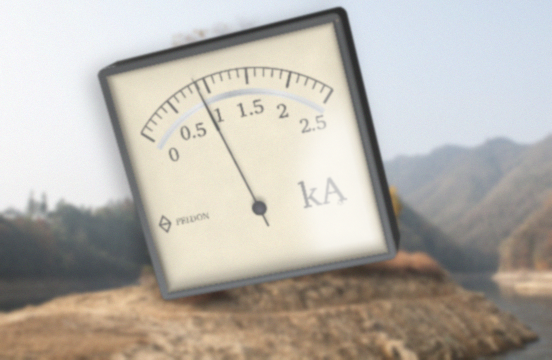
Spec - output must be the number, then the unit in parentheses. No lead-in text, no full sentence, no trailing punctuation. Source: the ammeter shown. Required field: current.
0.9 (kA)
